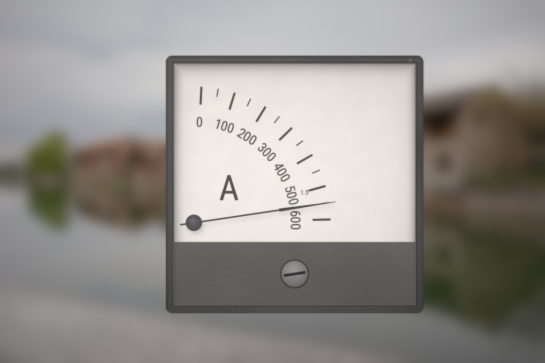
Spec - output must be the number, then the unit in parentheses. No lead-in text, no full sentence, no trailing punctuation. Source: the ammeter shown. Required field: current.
550 (A)
